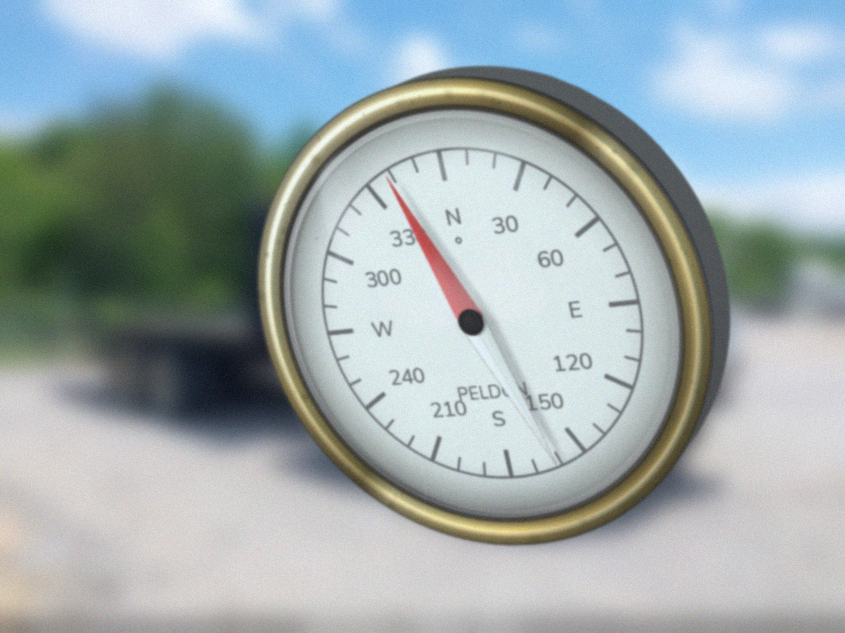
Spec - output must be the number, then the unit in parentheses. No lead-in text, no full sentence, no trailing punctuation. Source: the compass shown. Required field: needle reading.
340 (°)
